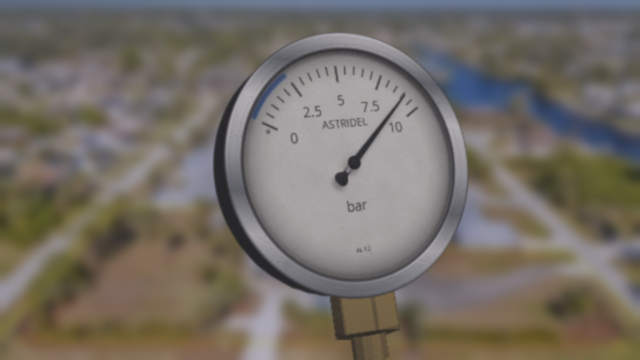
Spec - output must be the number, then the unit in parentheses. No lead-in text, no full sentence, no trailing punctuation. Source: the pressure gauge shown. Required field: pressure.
9 (bar)
